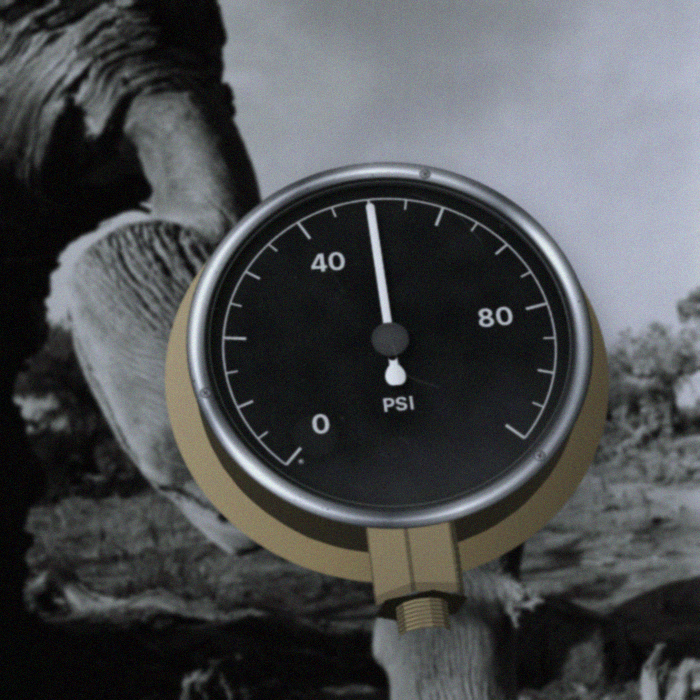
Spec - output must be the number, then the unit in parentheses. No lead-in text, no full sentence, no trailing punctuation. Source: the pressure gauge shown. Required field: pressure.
50 (psi)
